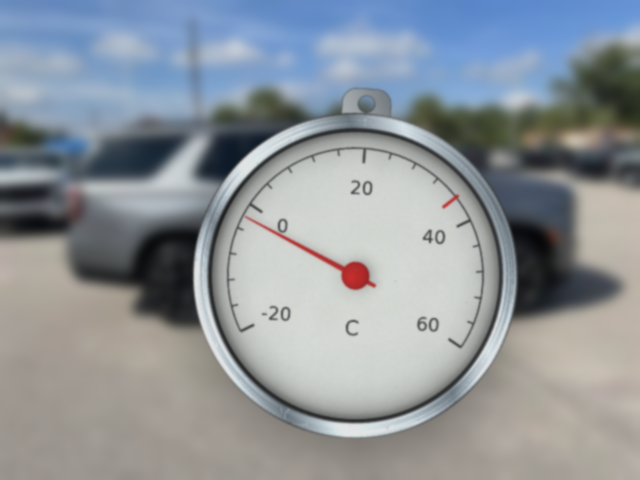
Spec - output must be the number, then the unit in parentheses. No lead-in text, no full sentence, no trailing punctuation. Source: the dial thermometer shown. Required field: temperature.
-2 (°C)
